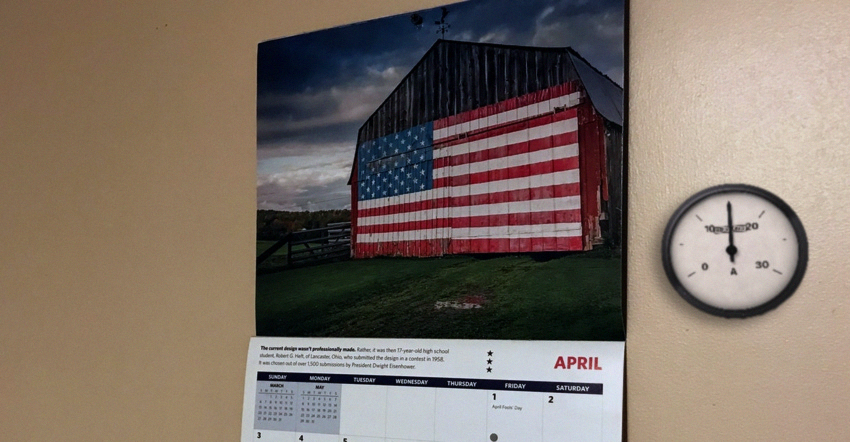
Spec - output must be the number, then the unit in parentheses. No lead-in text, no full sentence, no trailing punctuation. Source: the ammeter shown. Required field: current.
15 (A)
